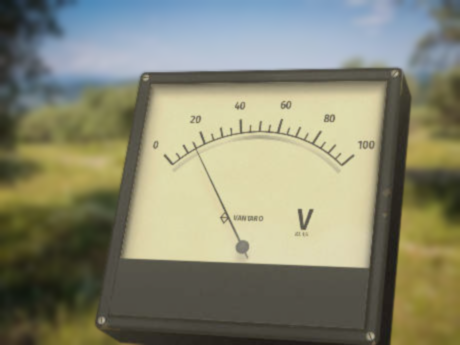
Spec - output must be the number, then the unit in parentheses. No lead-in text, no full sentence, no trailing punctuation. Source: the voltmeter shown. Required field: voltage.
15 (V)
